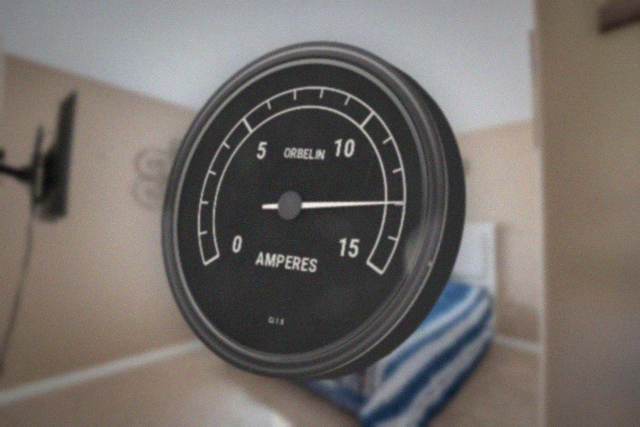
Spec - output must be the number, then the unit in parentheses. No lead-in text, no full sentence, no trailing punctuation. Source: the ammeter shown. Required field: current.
13 (A)
